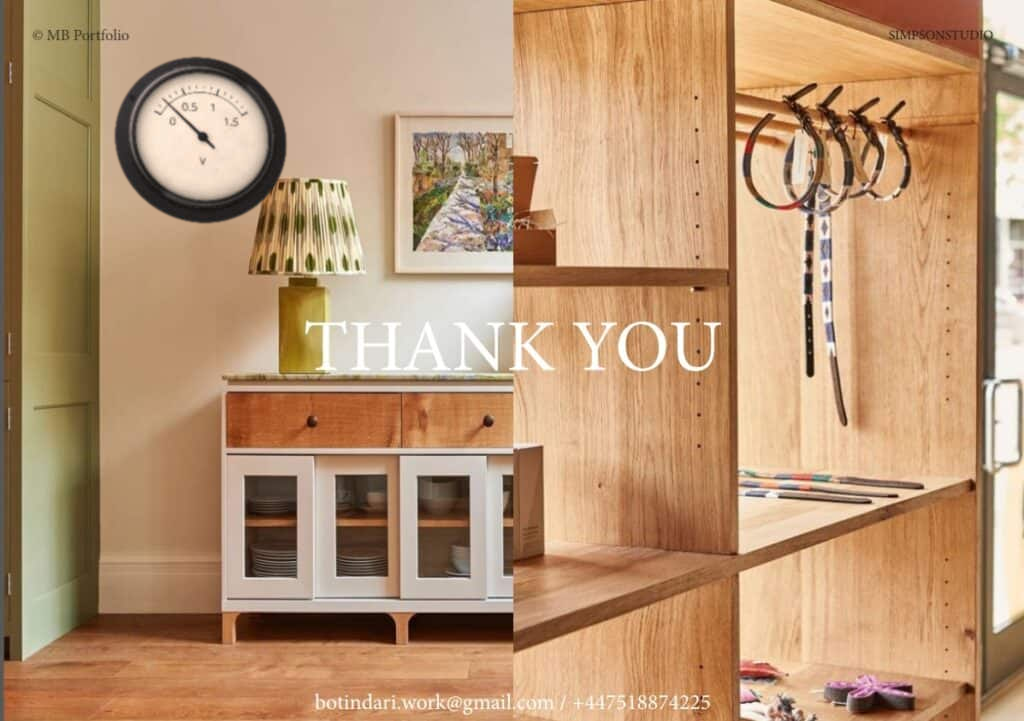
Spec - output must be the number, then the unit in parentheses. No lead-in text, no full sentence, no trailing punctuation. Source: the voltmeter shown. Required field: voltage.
0.2 (V)
